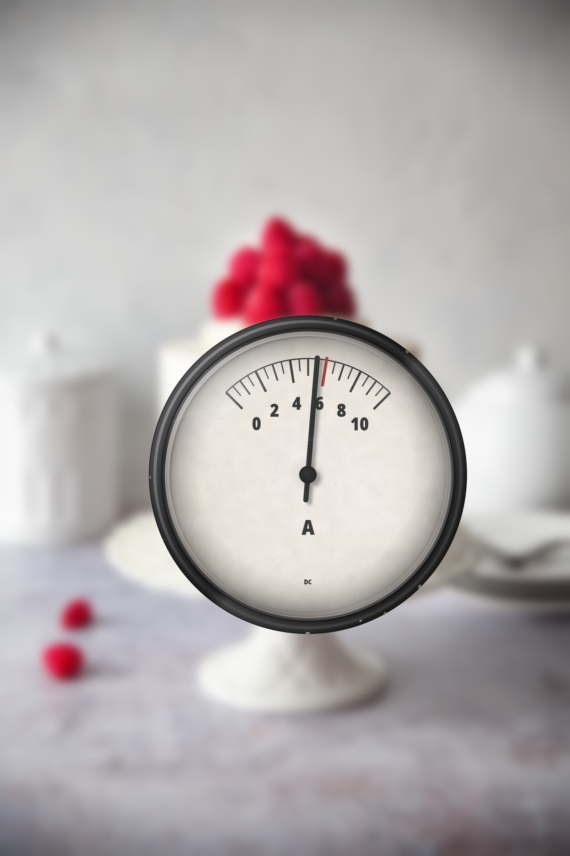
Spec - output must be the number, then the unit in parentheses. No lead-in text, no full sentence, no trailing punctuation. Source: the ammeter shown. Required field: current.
5.5 (A)
